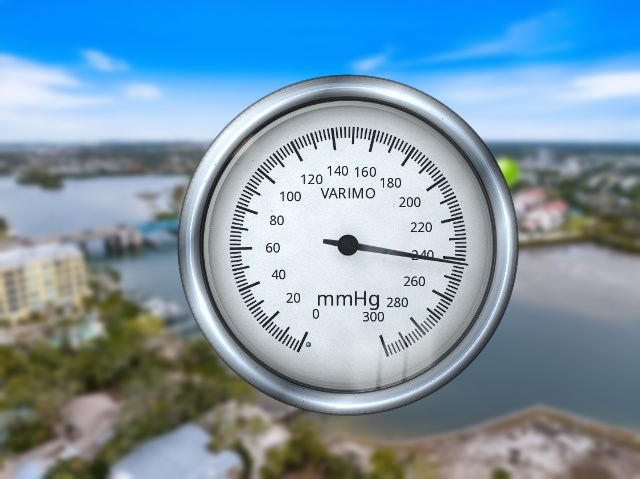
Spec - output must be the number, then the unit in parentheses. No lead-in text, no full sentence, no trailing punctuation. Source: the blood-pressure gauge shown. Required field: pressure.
242 (mmHg)
